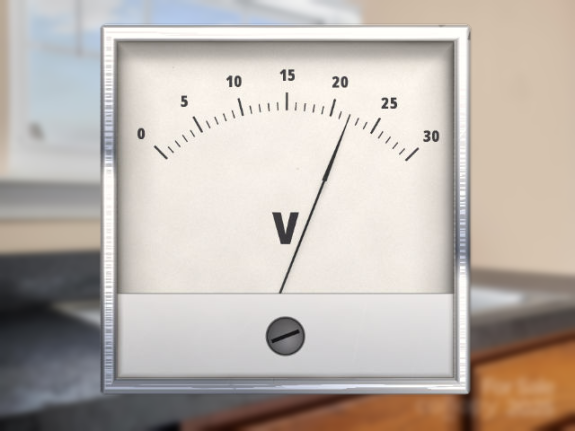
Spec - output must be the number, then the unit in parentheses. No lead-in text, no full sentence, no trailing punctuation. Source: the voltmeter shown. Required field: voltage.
22 (V)
